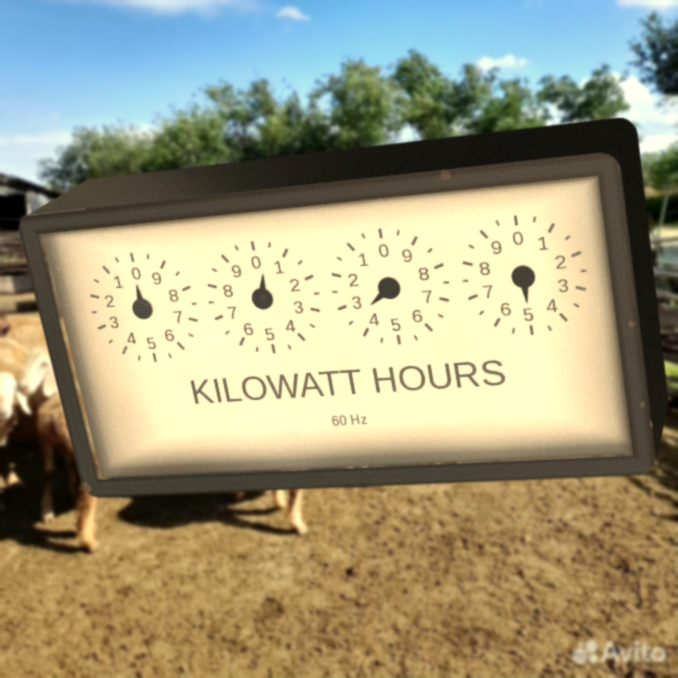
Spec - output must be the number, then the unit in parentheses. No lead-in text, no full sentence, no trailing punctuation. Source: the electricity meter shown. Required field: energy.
35 (kWh)
